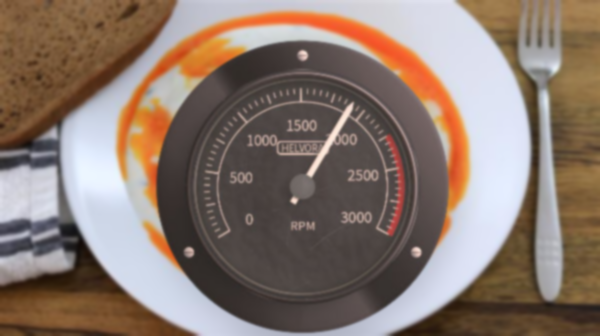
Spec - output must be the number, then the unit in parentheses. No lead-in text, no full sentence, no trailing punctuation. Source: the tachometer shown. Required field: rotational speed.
1900 (rpm)
